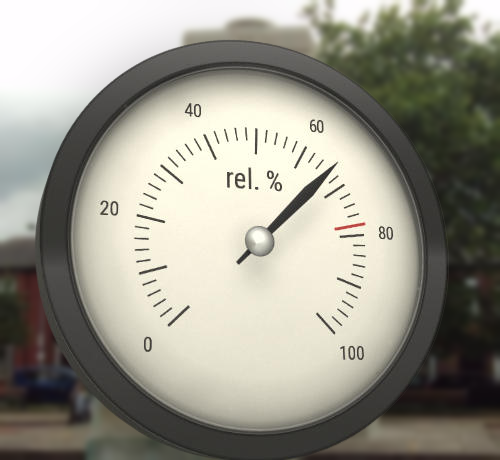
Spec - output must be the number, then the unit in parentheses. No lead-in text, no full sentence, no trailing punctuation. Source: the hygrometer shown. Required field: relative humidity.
66 (%)
